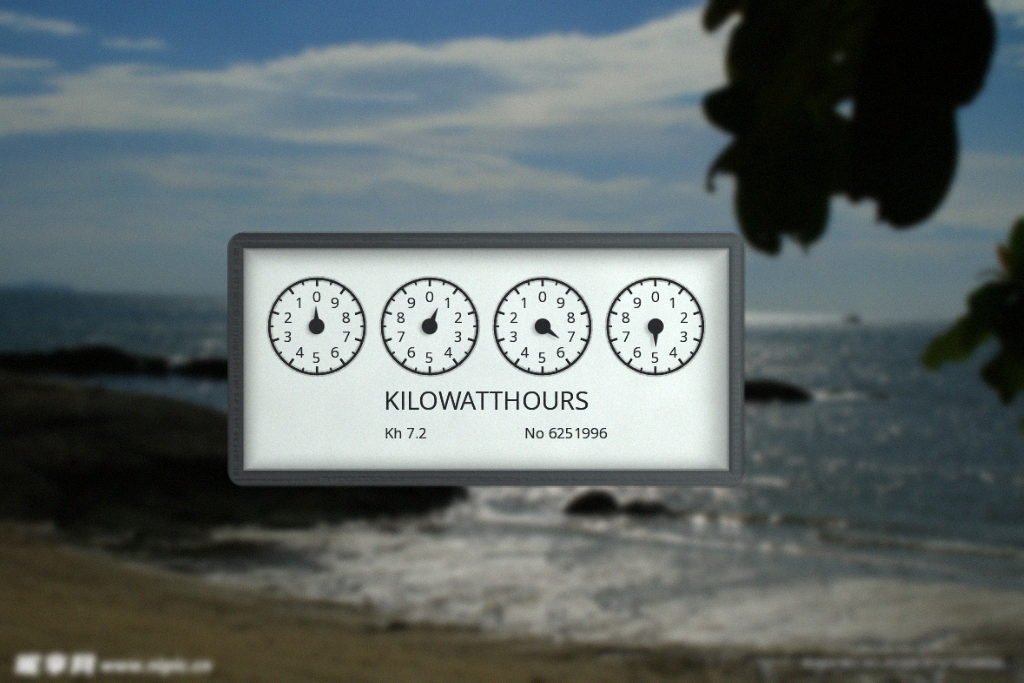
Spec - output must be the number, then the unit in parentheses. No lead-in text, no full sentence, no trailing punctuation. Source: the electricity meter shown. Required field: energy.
65 (kWh)
